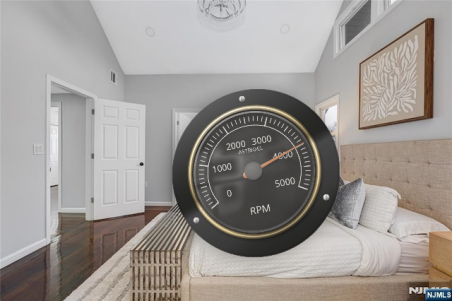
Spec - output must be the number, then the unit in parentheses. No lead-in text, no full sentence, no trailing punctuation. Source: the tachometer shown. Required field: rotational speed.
4000 (rpm)
